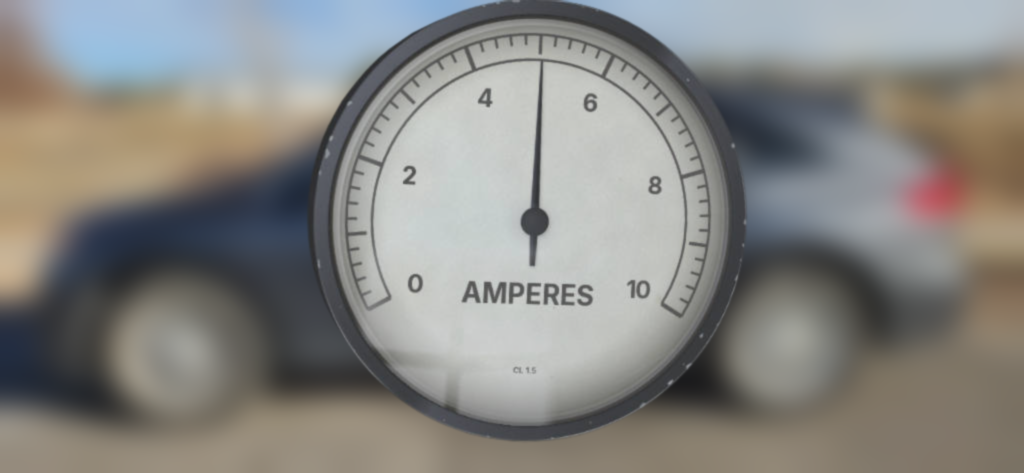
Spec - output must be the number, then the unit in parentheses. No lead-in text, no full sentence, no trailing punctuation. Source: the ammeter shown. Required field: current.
5 (A)
